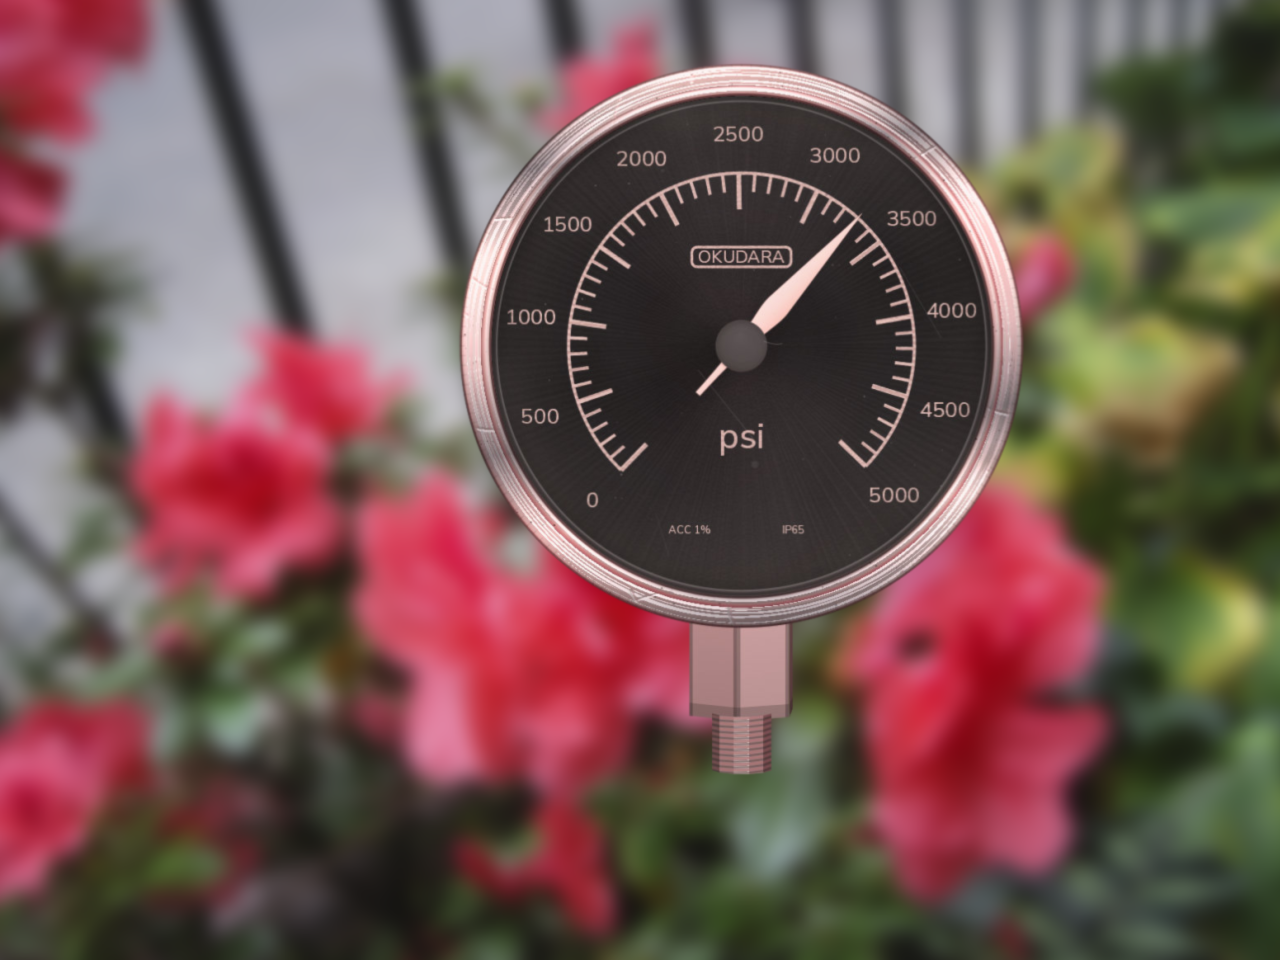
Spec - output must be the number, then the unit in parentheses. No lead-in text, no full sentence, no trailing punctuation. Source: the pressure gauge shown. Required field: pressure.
3300 (psi)
